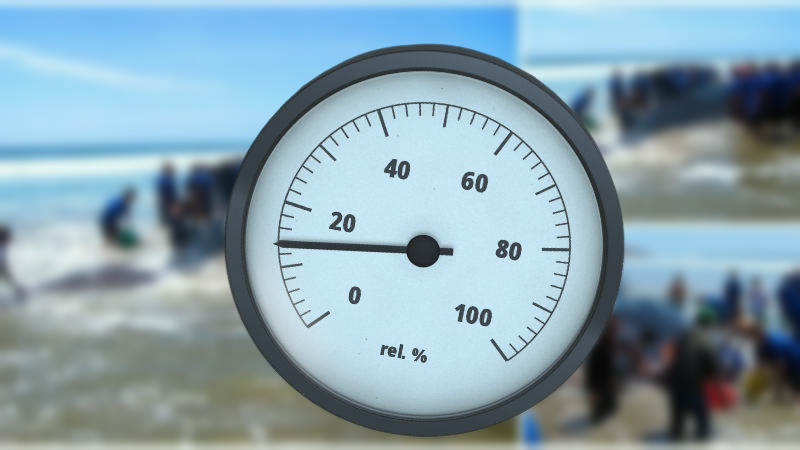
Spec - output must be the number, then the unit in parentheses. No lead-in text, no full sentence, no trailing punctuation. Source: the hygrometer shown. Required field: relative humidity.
14 (%)
